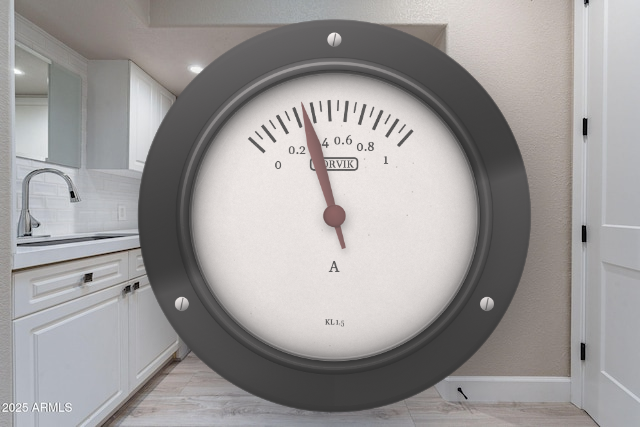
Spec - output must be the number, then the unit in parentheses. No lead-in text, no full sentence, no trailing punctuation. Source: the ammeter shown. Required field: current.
0.35 (A)
